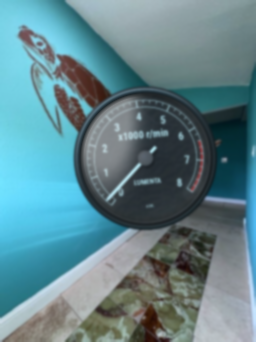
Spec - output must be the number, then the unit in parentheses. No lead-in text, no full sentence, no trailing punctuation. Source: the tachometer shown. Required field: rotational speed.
200 (rpm)
